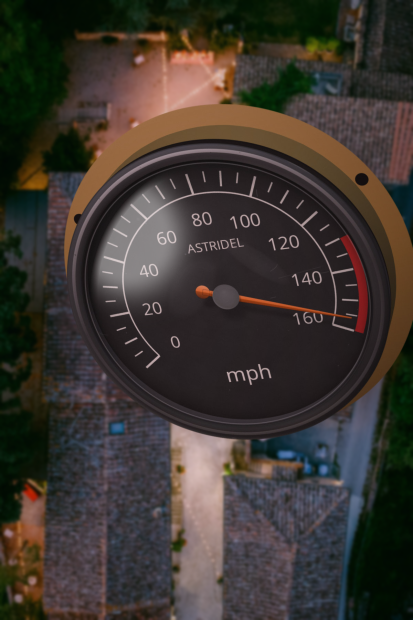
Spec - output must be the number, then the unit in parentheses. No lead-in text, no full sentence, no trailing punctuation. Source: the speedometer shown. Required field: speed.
155 (mph)
